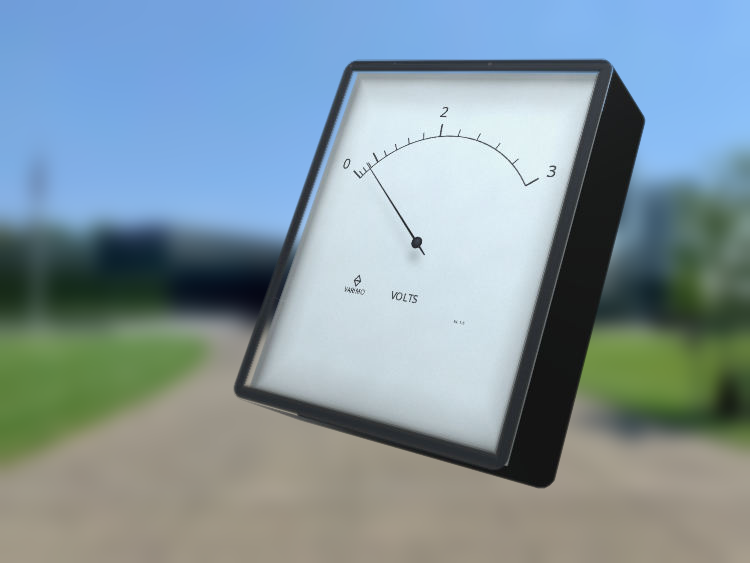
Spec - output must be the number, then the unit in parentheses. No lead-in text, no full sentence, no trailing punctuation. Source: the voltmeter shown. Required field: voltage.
0.8 (V)
